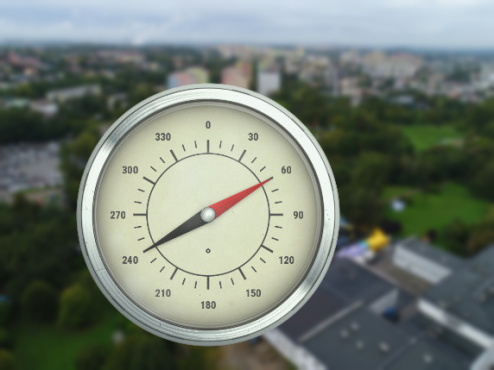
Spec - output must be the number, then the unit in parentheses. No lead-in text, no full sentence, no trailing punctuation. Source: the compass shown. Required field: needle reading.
60 (°)
